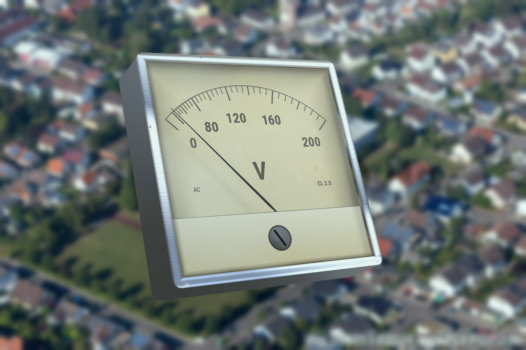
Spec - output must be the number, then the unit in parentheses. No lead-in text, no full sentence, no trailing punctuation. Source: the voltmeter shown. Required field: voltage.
40 (V)
